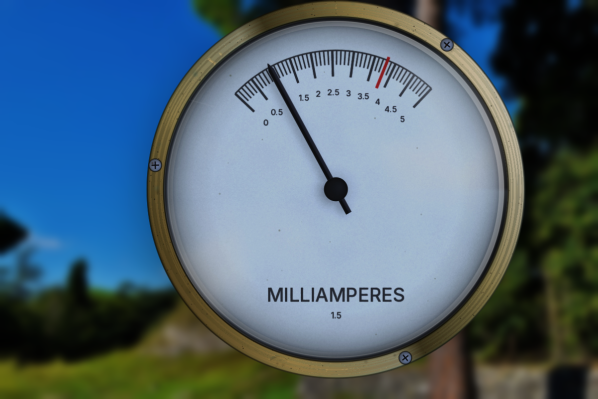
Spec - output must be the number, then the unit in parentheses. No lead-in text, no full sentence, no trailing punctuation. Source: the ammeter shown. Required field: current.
1 (mA)
